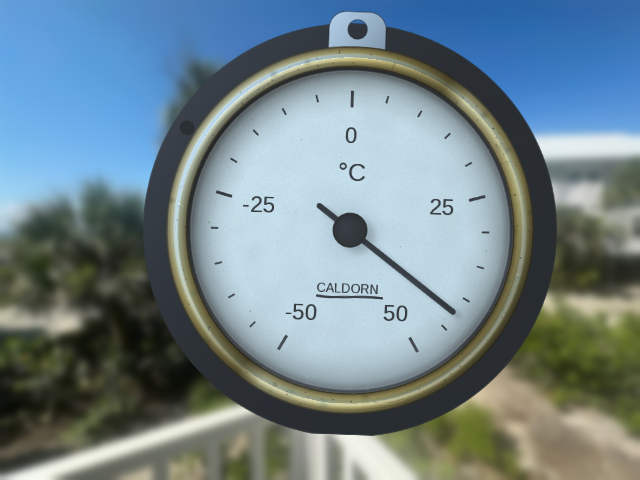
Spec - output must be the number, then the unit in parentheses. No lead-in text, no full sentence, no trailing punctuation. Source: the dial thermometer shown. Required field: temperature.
42.5 (°C)
